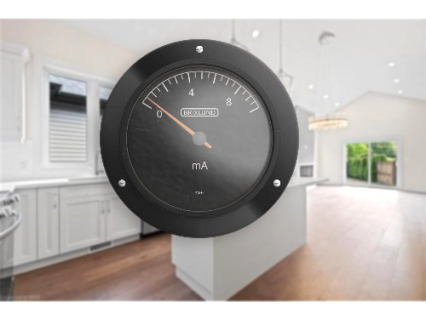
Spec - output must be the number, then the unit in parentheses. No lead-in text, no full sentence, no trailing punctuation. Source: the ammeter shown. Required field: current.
0.5 (mA)
